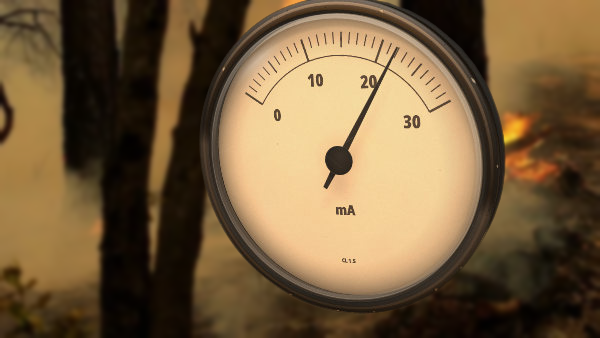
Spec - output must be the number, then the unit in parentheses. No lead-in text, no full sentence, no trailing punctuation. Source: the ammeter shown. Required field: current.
22 (mA)
